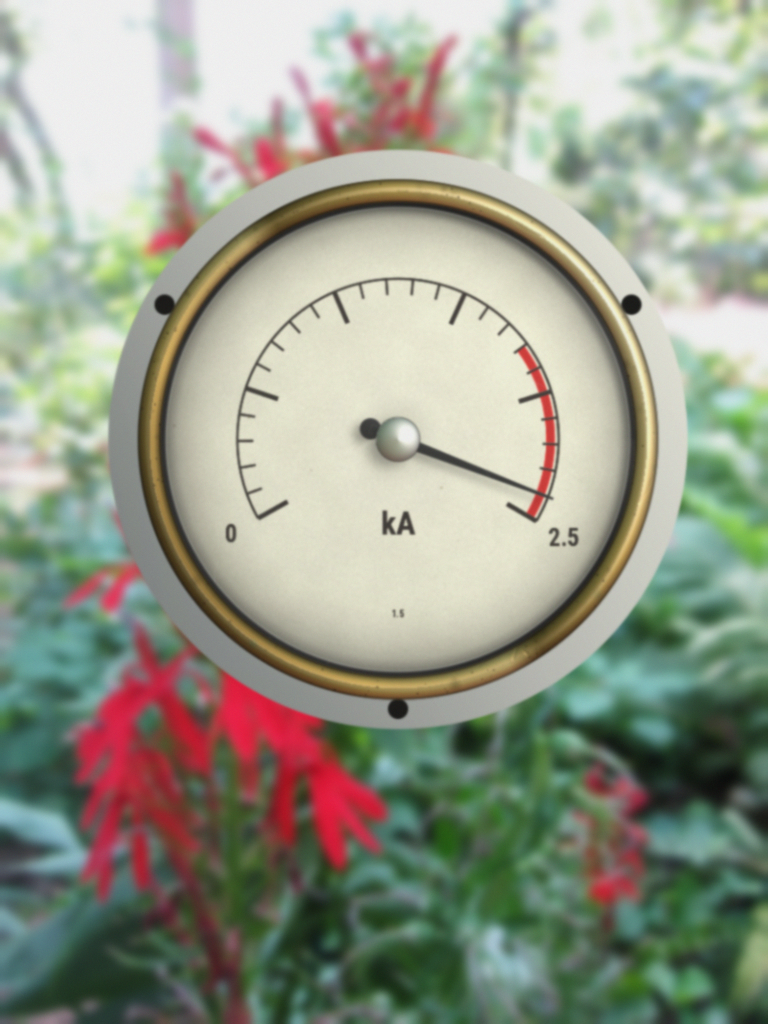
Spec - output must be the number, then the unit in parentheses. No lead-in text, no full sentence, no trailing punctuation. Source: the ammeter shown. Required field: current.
2.4 (kA)
